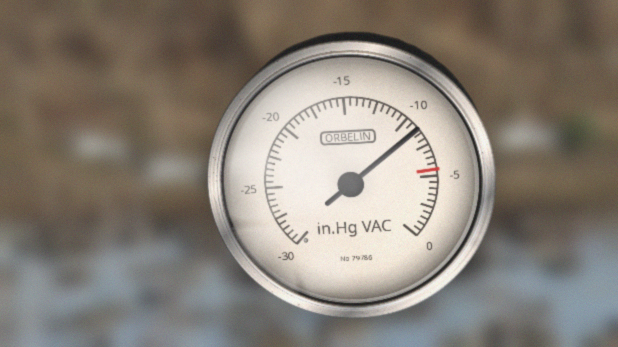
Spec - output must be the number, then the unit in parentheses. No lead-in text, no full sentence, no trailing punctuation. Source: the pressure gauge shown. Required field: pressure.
-9 (inHg)
